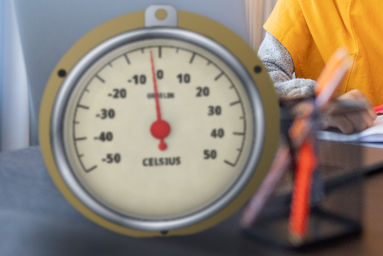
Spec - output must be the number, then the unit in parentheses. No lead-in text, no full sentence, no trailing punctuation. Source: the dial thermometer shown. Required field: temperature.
-2.5 (°C)
